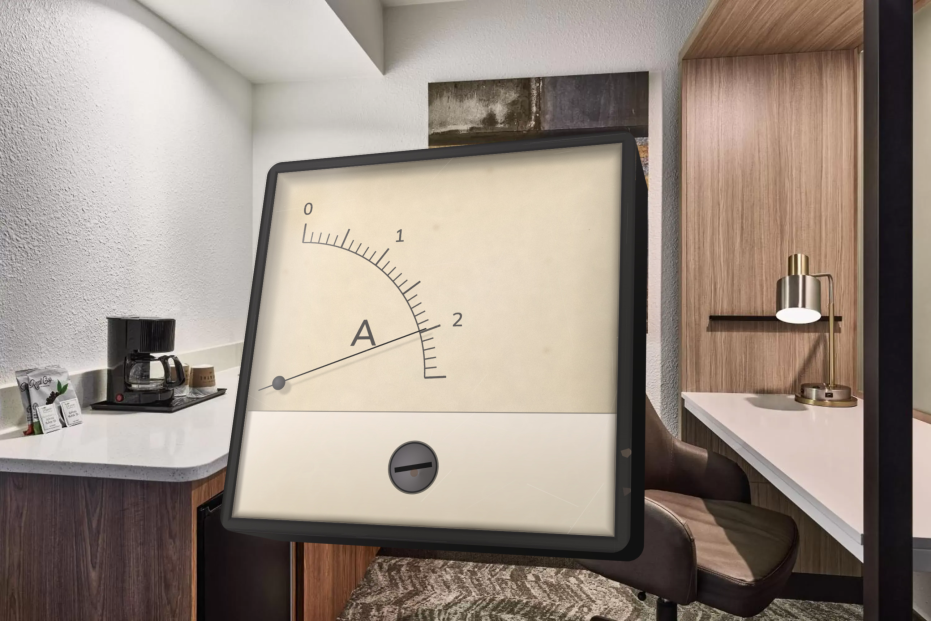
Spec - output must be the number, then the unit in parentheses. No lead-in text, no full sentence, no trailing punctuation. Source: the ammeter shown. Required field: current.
2 (A)
